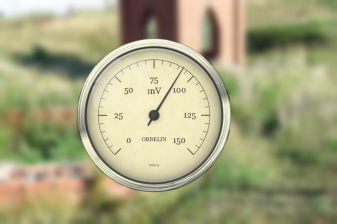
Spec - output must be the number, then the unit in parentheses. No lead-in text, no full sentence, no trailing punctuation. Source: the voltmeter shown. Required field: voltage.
92.5 (mV)
